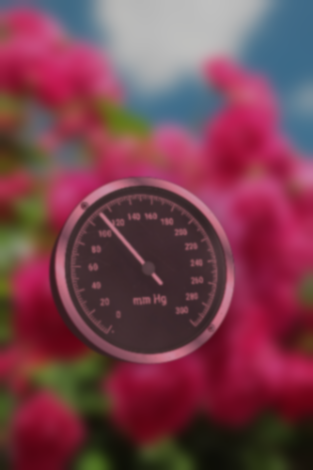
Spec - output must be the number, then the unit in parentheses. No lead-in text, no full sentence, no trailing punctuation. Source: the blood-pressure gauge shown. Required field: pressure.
110 (mmHg)
